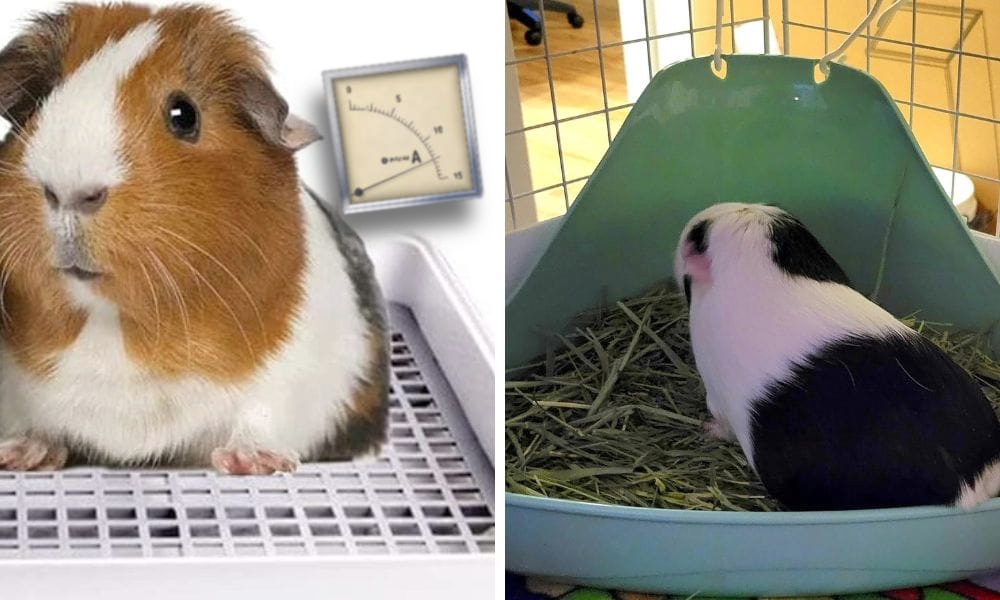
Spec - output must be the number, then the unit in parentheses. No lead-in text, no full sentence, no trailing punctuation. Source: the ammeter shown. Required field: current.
12.5 (A)
